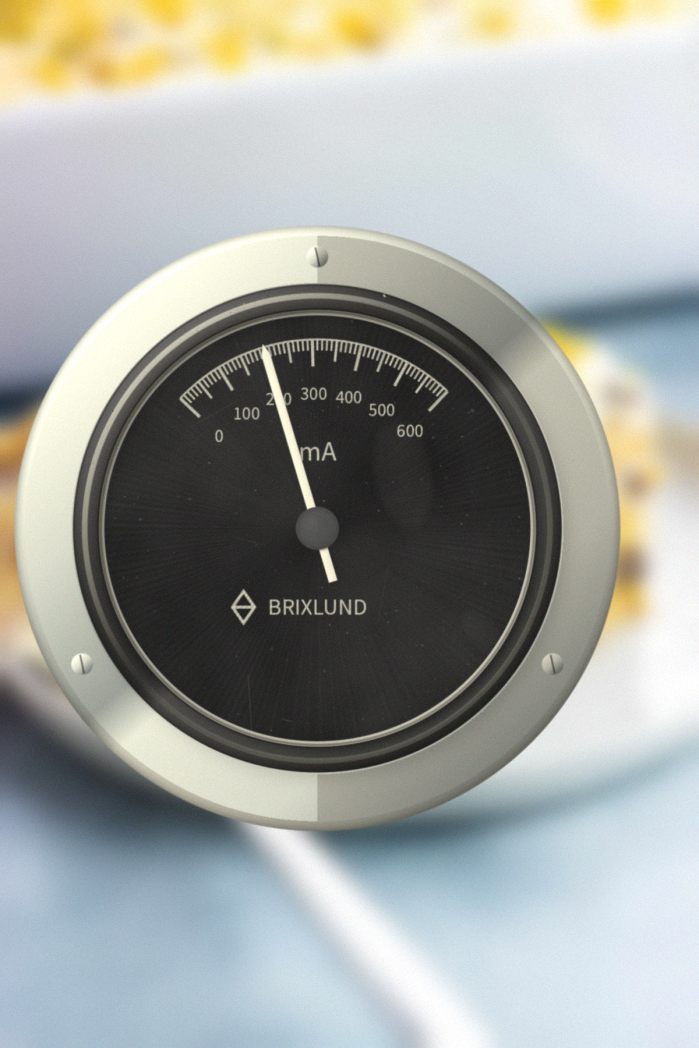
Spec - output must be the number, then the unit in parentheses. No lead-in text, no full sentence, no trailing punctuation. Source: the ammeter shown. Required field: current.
200 (mA)
